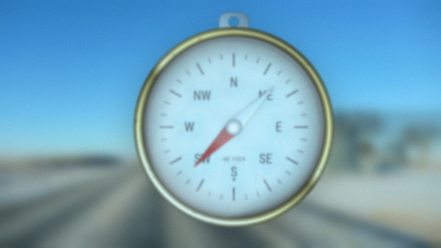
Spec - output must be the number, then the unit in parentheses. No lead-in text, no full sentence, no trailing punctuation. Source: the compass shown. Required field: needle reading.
225 (°)
